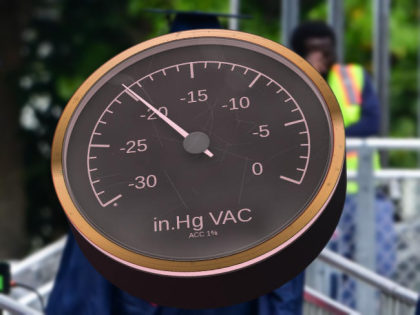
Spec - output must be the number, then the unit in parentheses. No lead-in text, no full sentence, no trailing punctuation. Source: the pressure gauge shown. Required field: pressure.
-20 (inHg)
